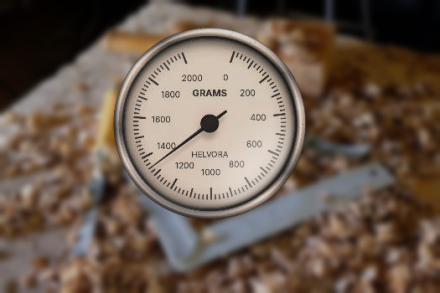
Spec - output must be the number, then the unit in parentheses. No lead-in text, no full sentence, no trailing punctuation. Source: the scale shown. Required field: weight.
1340 (g)
